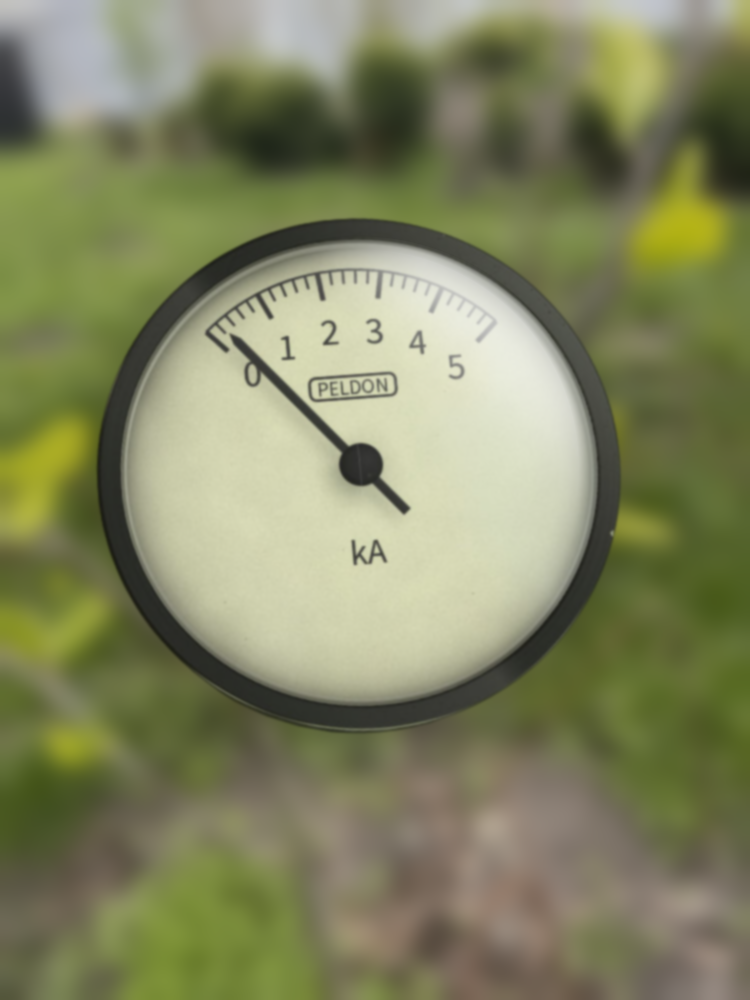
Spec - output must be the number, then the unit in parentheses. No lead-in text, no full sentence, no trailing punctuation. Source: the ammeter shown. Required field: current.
0.2 (kA)
